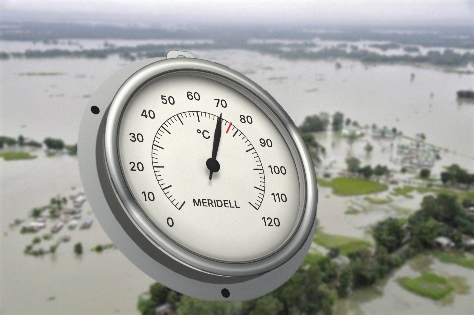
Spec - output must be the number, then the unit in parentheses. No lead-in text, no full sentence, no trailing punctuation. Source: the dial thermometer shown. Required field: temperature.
70 (°C)
